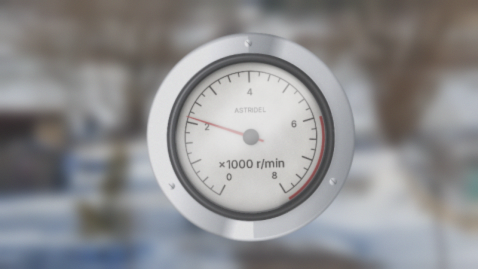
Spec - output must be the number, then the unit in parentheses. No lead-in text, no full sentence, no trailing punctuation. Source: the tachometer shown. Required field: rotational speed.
2125 (rpm)
